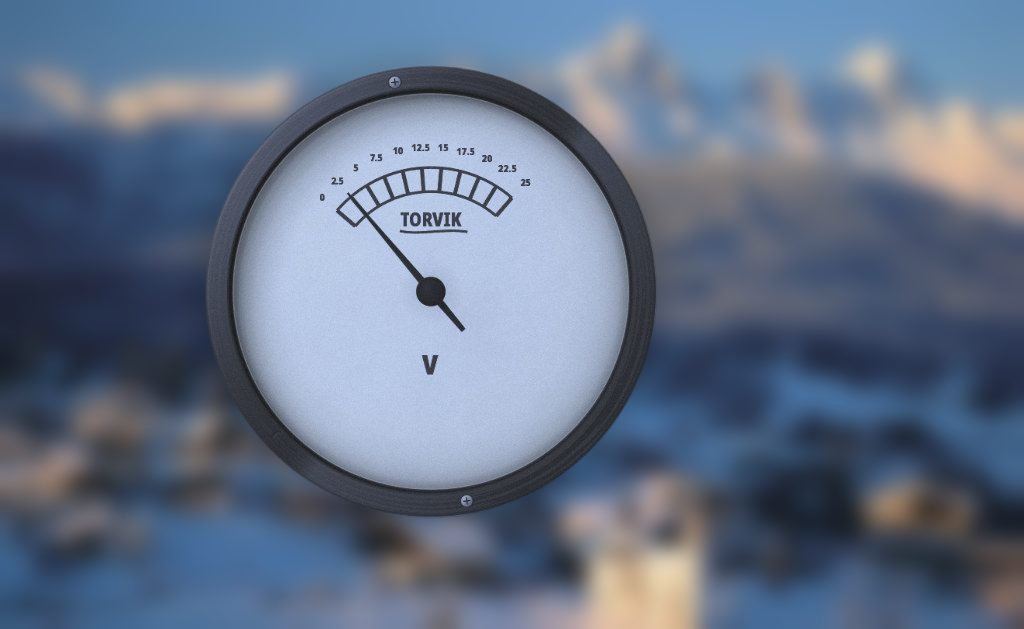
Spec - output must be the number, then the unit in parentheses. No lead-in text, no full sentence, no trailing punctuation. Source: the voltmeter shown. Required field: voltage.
2.5 (V)
